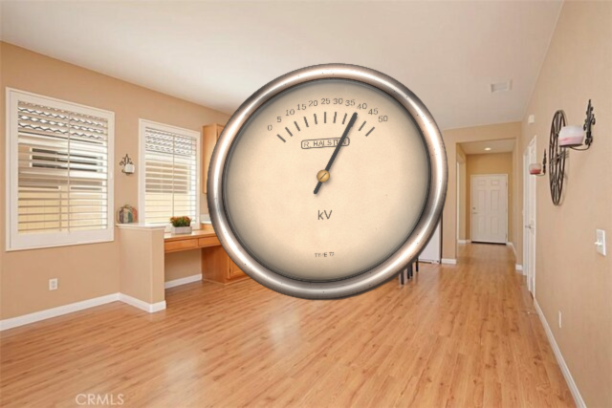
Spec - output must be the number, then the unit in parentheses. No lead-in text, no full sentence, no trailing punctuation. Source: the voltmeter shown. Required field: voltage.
40 (kV)
